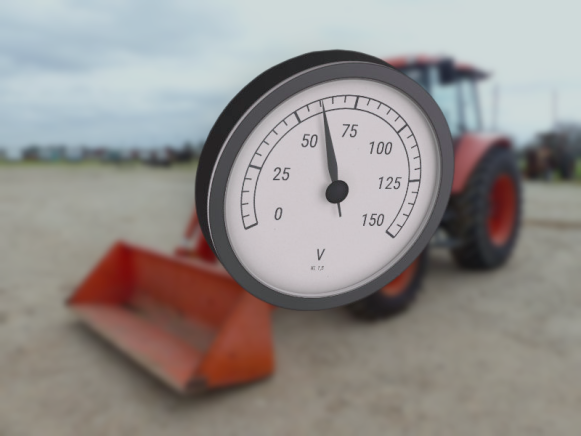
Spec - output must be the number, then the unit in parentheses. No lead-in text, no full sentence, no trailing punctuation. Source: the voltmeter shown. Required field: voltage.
60 (V)
